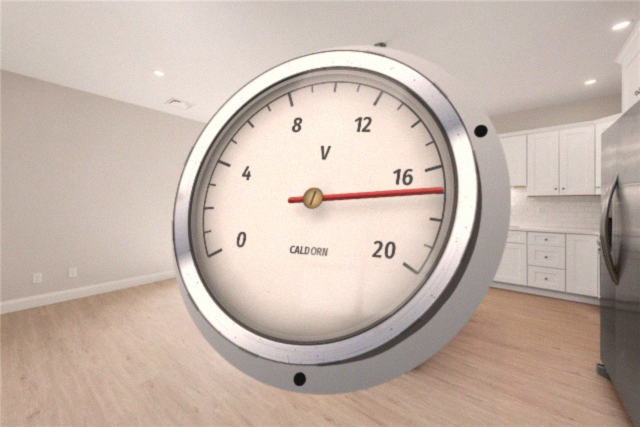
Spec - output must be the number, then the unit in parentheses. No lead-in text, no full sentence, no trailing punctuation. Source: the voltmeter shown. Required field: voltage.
17 (V)
